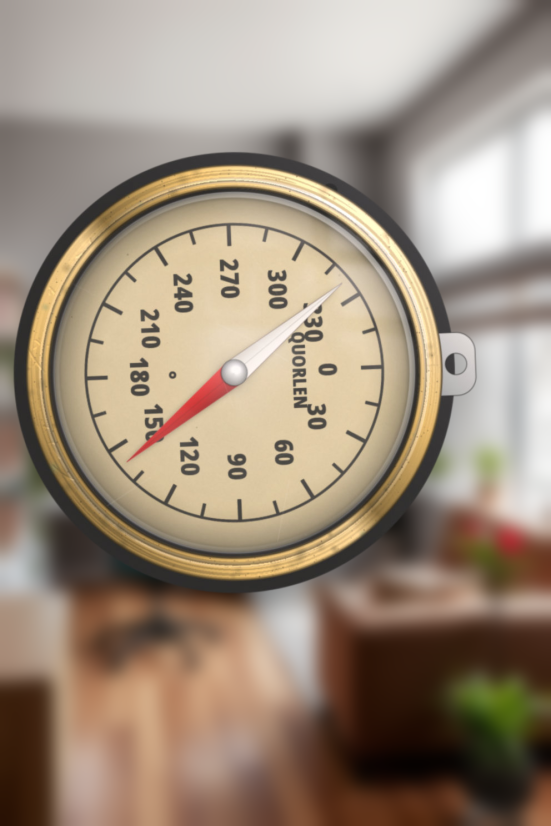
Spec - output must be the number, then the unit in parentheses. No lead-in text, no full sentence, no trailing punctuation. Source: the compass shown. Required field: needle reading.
142.5 (°)
